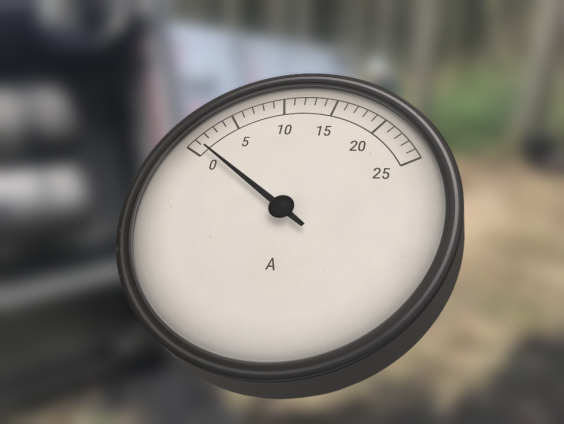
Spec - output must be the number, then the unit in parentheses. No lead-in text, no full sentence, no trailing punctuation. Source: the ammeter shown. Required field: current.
1 (A)
